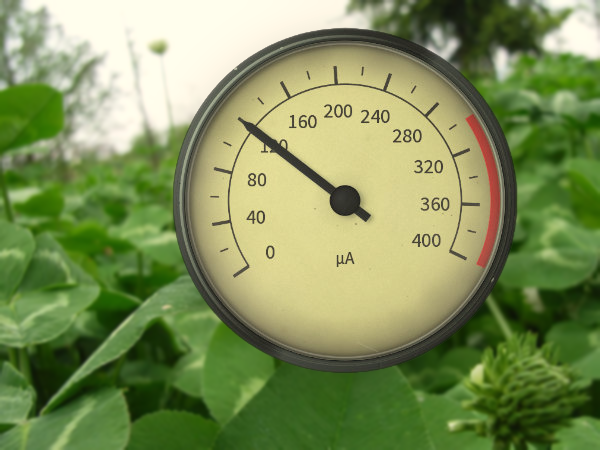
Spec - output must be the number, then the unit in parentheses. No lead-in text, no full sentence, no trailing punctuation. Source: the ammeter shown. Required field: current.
120 (µA)
